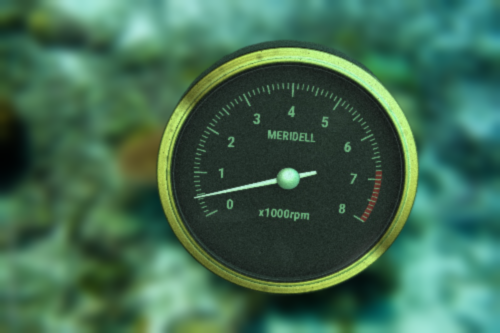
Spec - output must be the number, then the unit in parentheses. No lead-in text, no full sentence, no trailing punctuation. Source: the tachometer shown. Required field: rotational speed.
500 (rpm)
